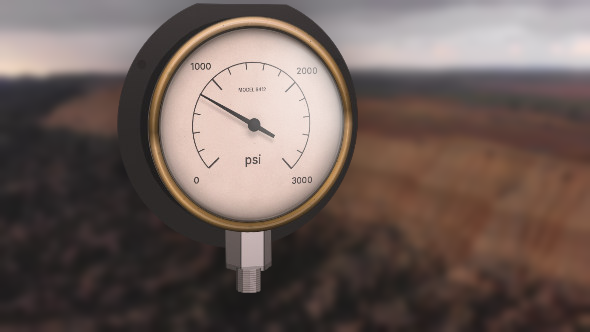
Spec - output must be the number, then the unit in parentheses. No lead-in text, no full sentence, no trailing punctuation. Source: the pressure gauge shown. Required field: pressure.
800 (psi)
